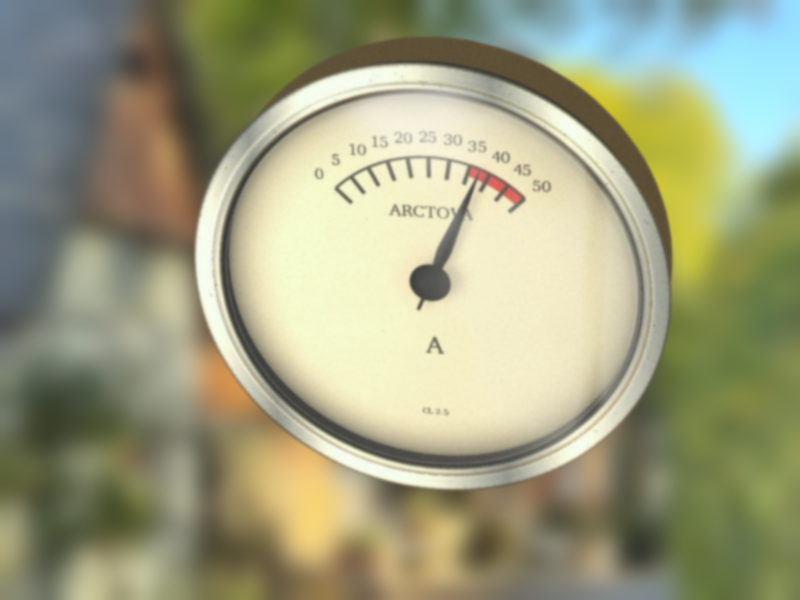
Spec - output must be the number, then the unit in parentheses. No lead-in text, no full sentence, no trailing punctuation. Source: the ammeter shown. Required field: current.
37.5 (A)
